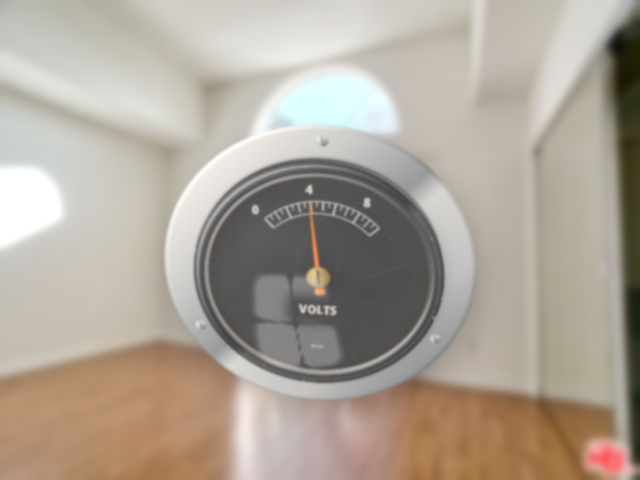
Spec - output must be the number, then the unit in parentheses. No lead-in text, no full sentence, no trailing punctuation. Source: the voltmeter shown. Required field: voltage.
4 (V)
